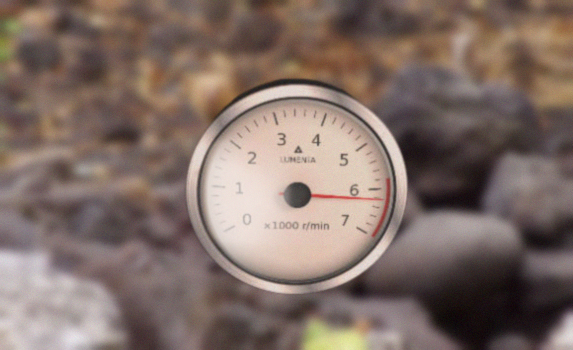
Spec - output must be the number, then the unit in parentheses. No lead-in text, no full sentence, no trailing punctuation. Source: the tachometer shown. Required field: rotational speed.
6200 (rpm)
